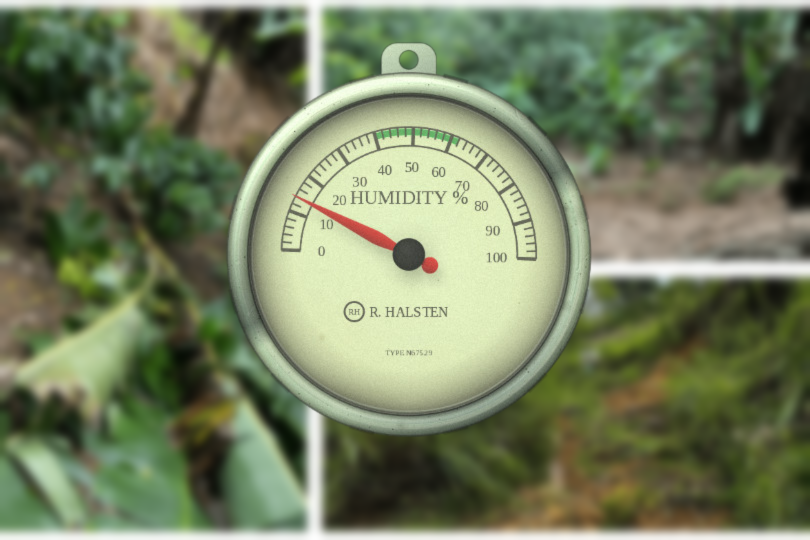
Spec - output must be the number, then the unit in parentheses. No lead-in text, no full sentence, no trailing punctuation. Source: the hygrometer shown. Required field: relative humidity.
14 (%)
